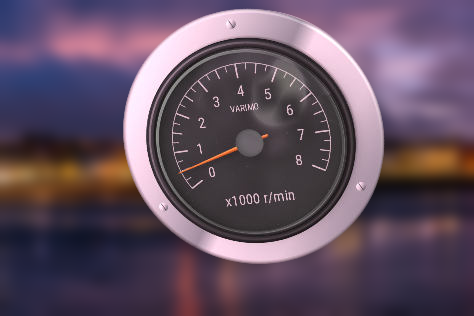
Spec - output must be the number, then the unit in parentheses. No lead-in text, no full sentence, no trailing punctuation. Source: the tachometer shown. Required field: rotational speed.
500 (rpm)
